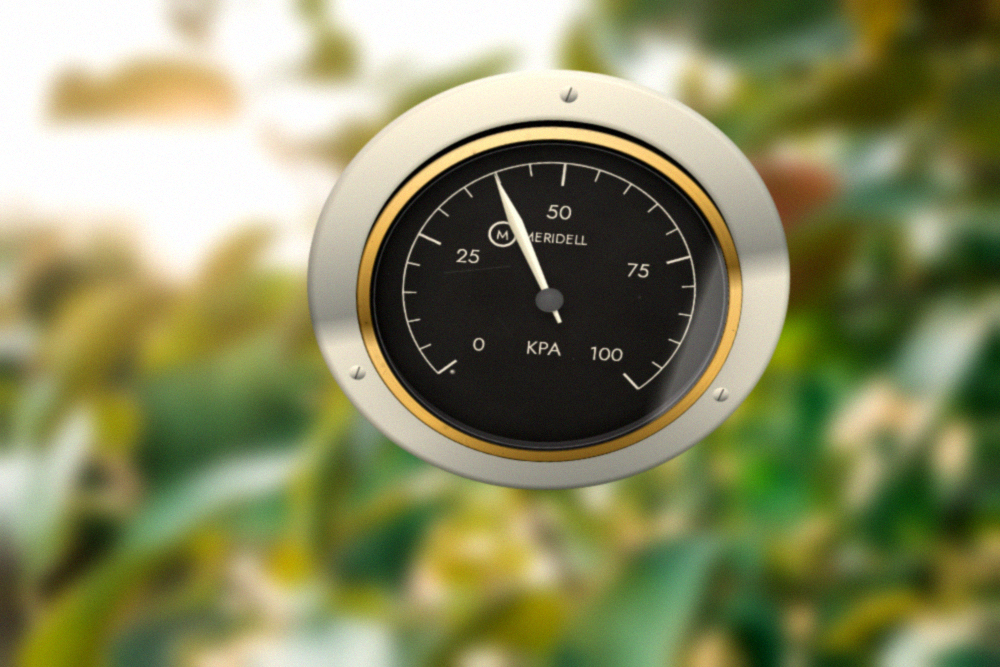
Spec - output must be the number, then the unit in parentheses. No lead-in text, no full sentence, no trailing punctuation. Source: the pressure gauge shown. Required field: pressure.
40 (kPa)
